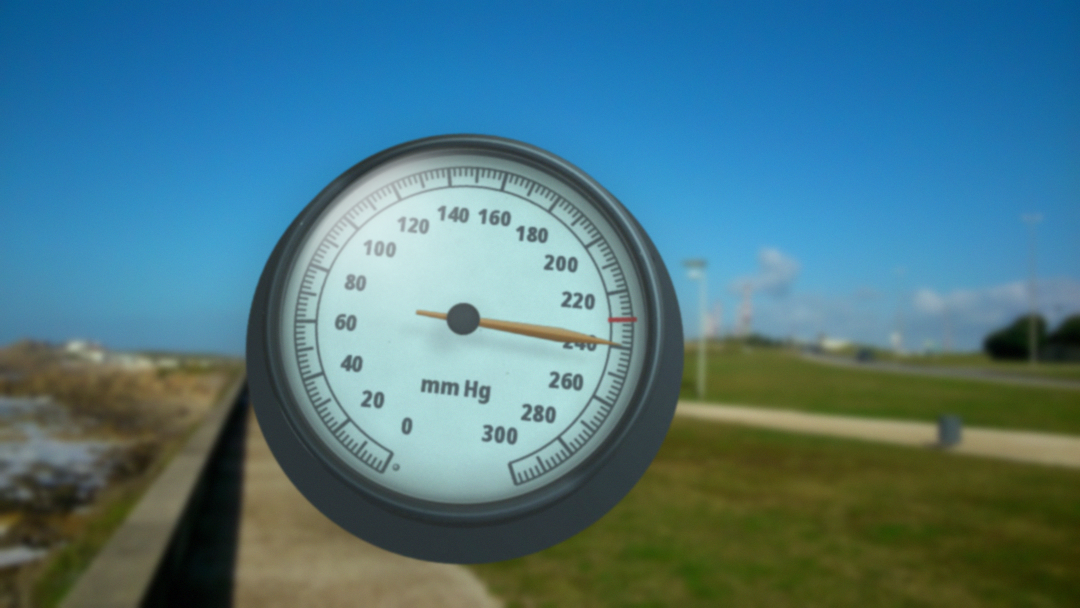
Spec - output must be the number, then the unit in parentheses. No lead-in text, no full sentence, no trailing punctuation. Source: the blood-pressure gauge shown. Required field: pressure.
240 (mmHg)
